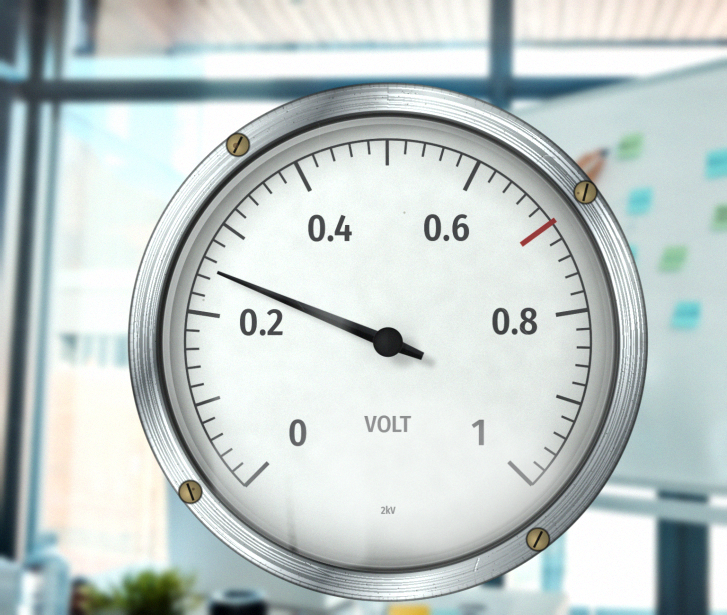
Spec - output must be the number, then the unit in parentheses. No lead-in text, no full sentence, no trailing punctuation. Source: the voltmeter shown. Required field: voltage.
0.25 (V)
